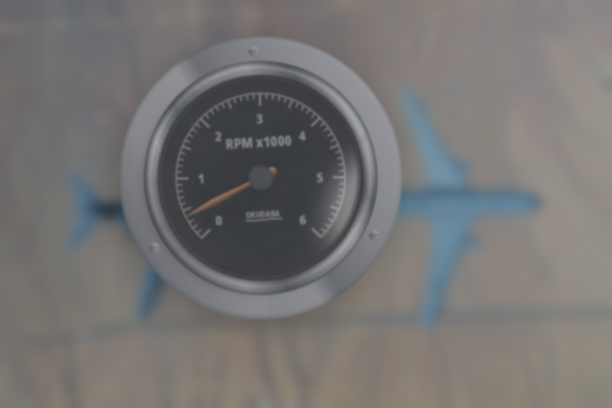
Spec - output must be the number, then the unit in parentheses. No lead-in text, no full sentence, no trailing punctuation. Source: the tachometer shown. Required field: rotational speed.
400 (rpm)
